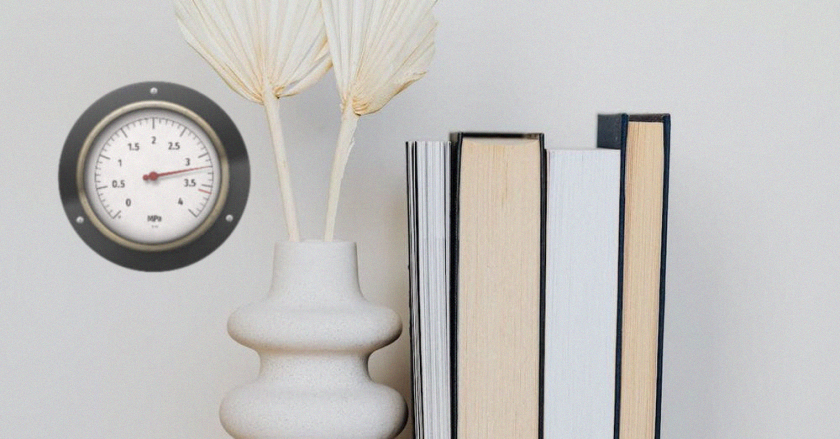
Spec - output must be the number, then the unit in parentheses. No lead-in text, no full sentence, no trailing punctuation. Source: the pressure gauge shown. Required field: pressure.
3.2 (MPa)
